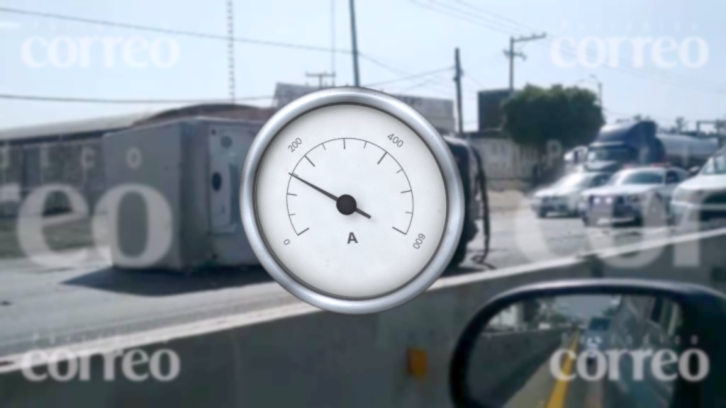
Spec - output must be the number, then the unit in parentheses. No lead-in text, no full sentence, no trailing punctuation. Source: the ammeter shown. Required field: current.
150 (A)
